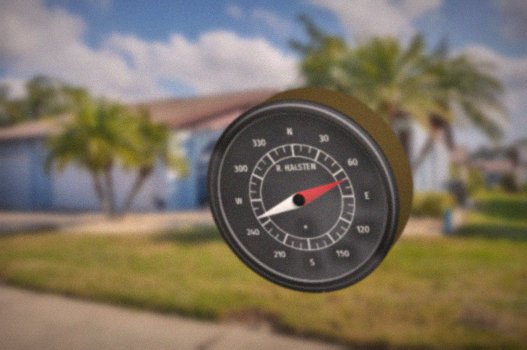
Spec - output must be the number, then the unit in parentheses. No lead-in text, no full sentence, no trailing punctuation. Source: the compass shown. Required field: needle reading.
70 (°)
